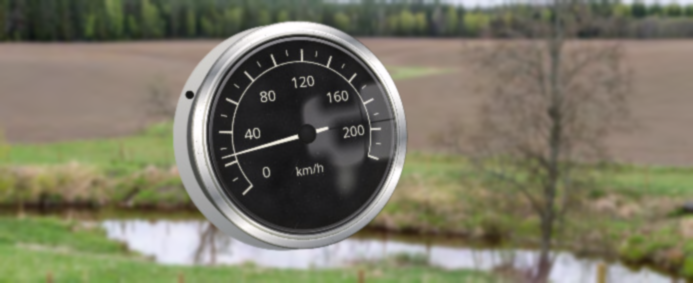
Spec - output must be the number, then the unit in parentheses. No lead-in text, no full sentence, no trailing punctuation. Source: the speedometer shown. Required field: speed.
25 (km/h)
